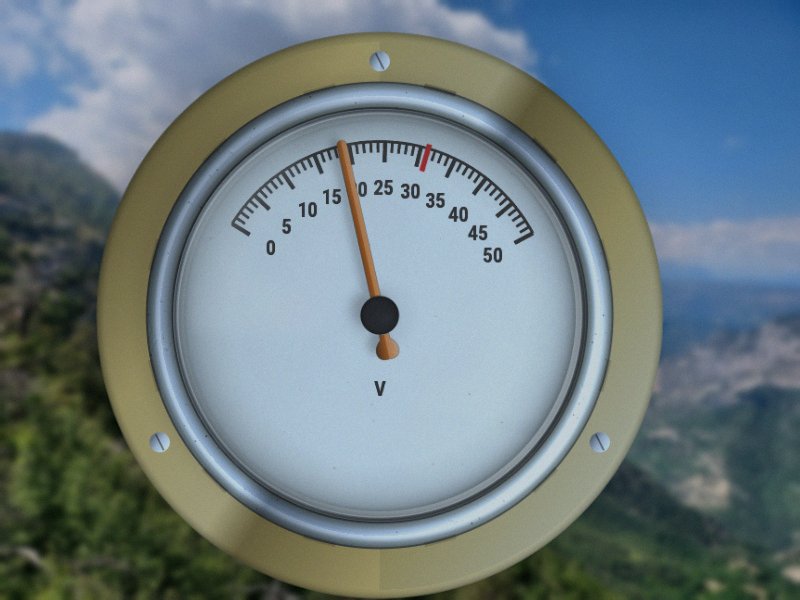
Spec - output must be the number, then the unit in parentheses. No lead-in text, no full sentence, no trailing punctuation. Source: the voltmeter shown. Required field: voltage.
19 (V)
